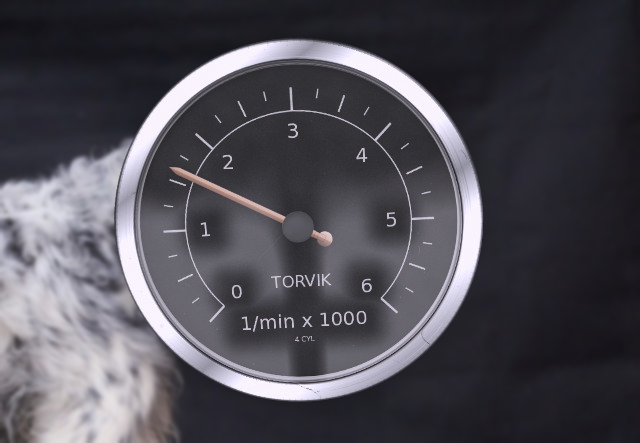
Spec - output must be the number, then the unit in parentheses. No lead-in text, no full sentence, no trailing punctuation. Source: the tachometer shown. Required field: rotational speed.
1625 (rpm)
